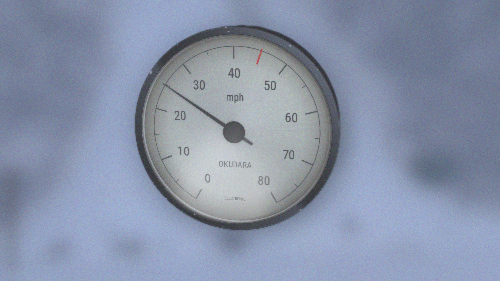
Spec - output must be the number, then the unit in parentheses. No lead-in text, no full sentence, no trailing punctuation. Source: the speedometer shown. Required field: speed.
25 (mph)
